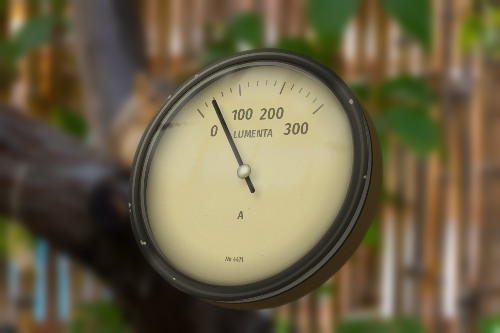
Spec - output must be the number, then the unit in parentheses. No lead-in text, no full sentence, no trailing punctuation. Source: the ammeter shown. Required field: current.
40 (A)
